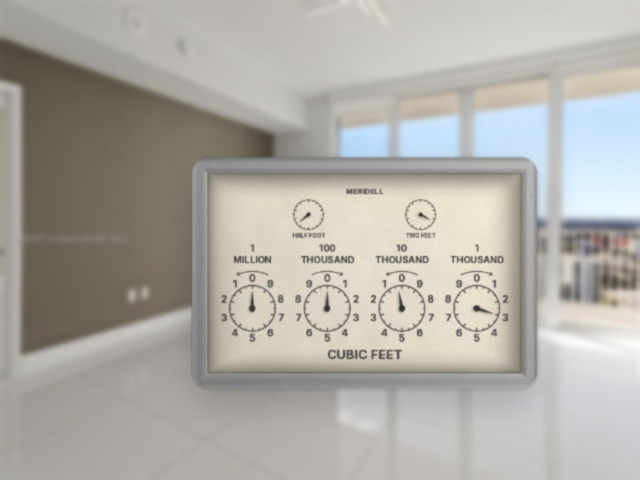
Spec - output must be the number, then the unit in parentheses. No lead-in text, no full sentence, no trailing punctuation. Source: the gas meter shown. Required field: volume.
300 (ft³)
